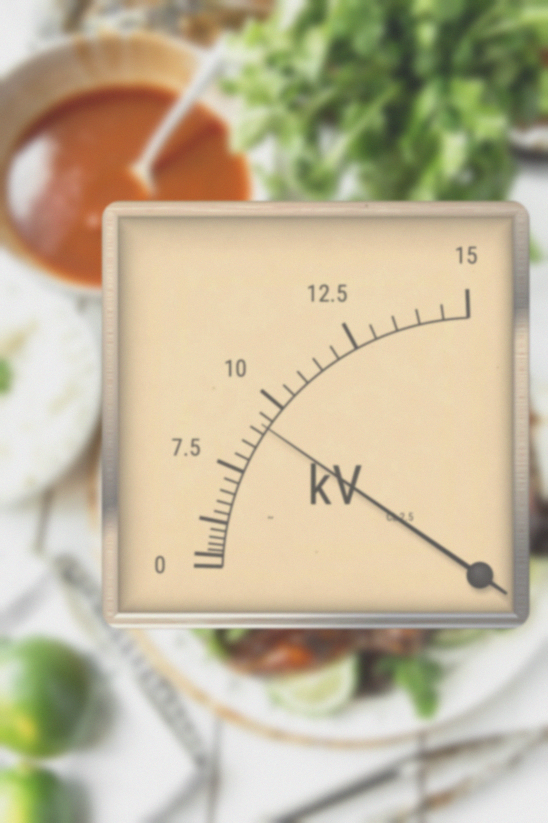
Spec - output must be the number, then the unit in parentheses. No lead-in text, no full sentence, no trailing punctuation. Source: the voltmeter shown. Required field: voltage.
9.25 (kV)
